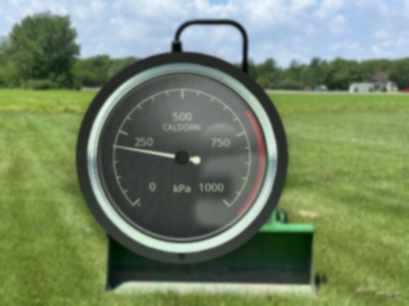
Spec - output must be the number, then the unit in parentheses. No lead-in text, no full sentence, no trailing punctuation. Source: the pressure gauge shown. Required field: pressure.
200 (kPa)
